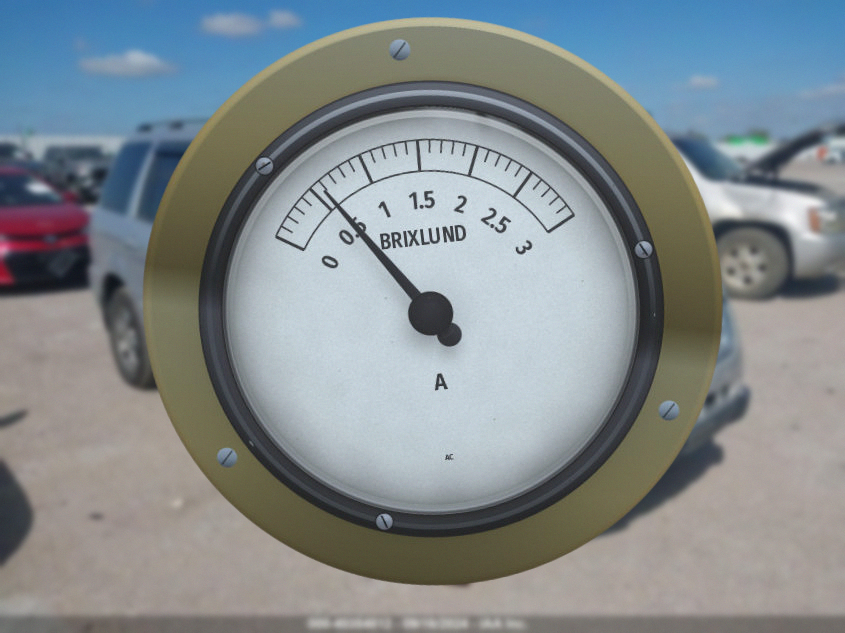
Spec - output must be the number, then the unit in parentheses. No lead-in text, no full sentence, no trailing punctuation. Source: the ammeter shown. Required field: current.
0.6 (A)
